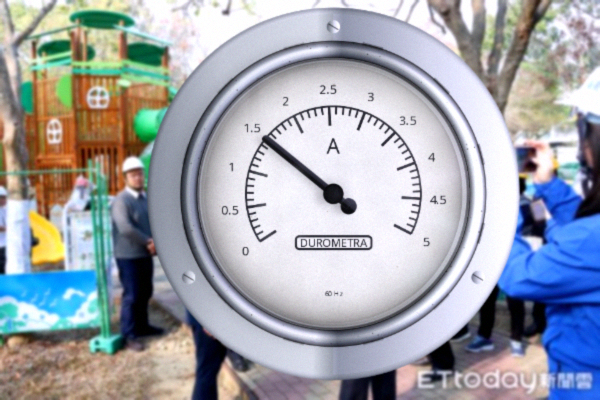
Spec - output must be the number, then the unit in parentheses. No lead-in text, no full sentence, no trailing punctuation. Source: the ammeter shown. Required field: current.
1.5 (A)
